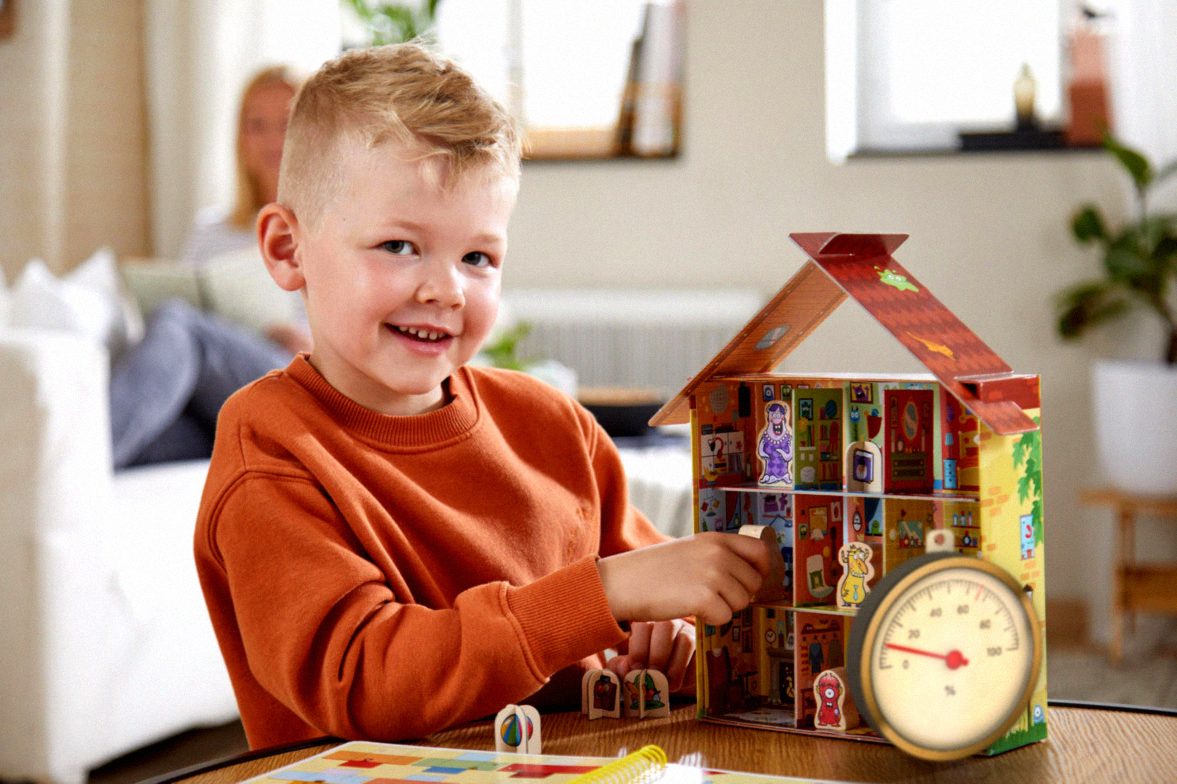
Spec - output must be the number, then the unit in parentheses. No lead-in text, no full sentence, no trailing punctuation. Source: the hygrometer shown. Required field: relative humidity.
10 (%)
